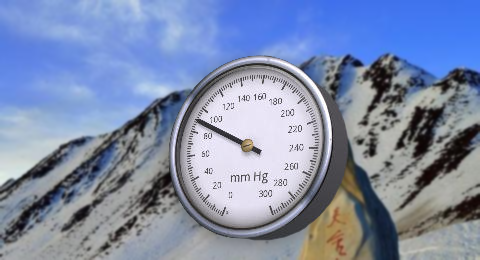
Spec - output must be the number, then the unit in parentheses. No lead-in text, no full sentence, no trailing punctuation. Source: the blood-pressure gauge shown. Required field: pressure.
90 (mmHg)
